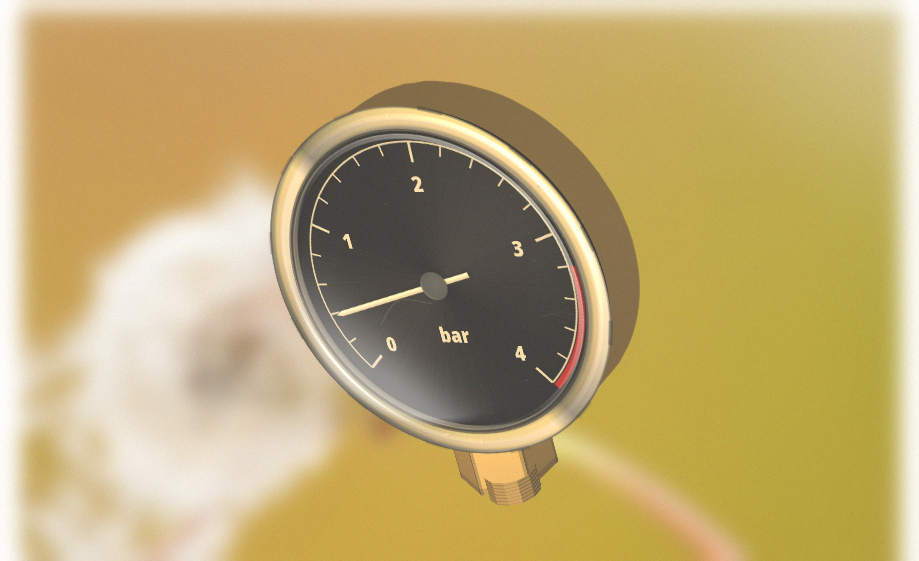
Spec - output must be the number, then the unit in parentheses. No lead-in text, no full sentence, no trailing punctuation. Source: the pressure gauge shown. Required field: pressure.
0.4 (bar)
